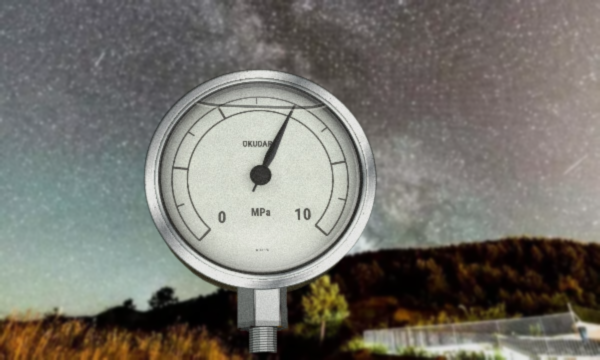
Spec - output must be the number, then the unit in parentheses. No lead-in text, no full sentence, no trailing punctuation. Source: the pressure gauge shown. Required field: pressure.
6 (MPa)
